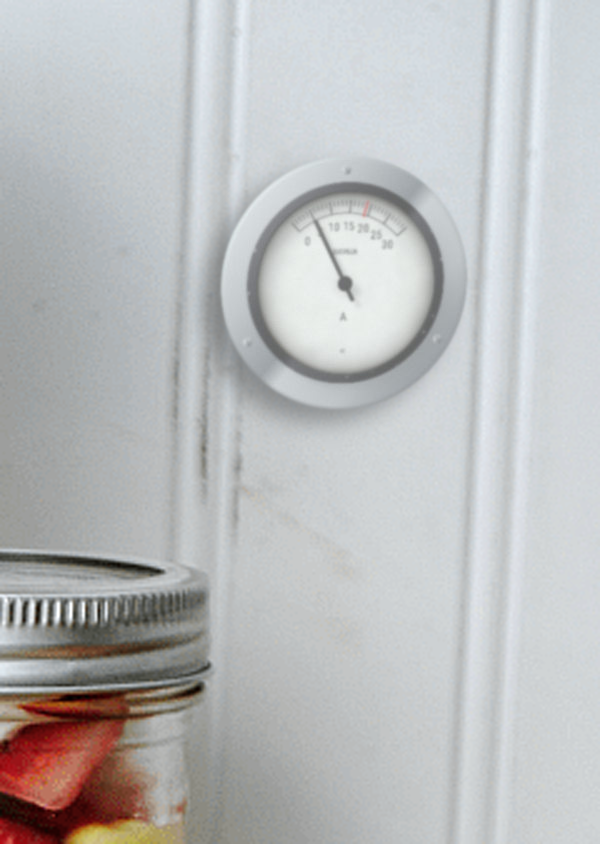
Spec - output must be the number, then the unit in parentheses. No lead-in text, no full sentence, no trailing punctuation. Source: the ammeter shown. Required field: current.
5 (A)
